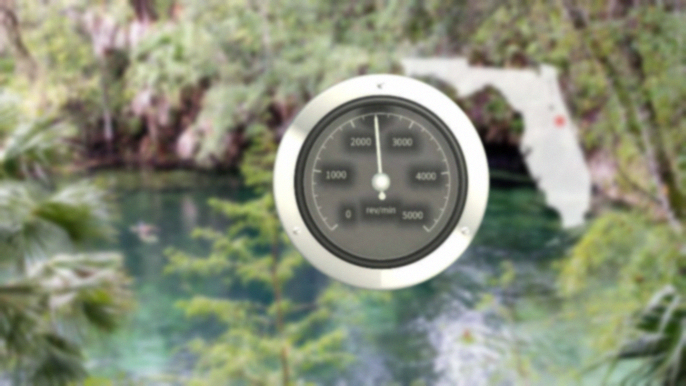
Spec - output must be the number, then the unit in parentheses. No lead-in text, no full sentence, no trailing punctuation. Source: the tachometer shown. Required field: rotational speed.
2400 (rpm)
